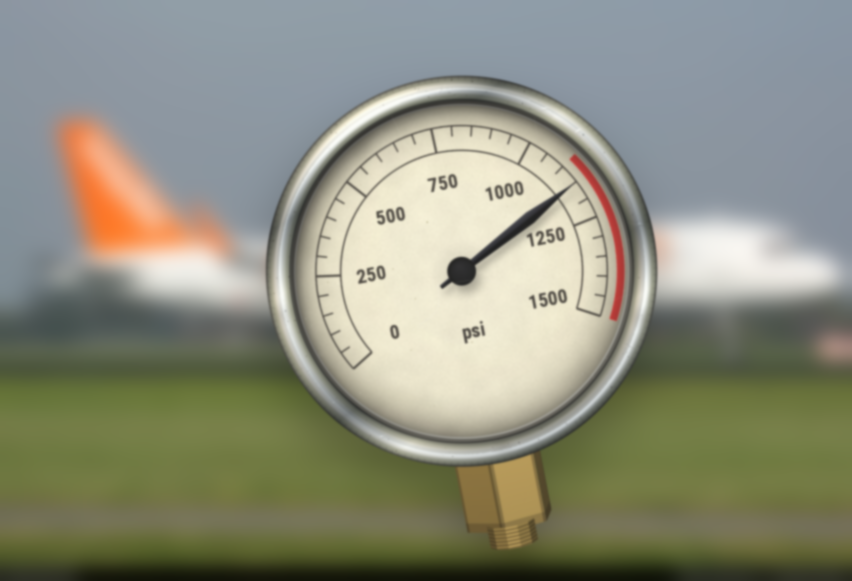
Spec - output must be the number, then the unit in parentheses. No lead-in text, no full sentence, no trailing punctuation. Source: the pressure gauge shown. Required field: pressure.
1150 (psi)
